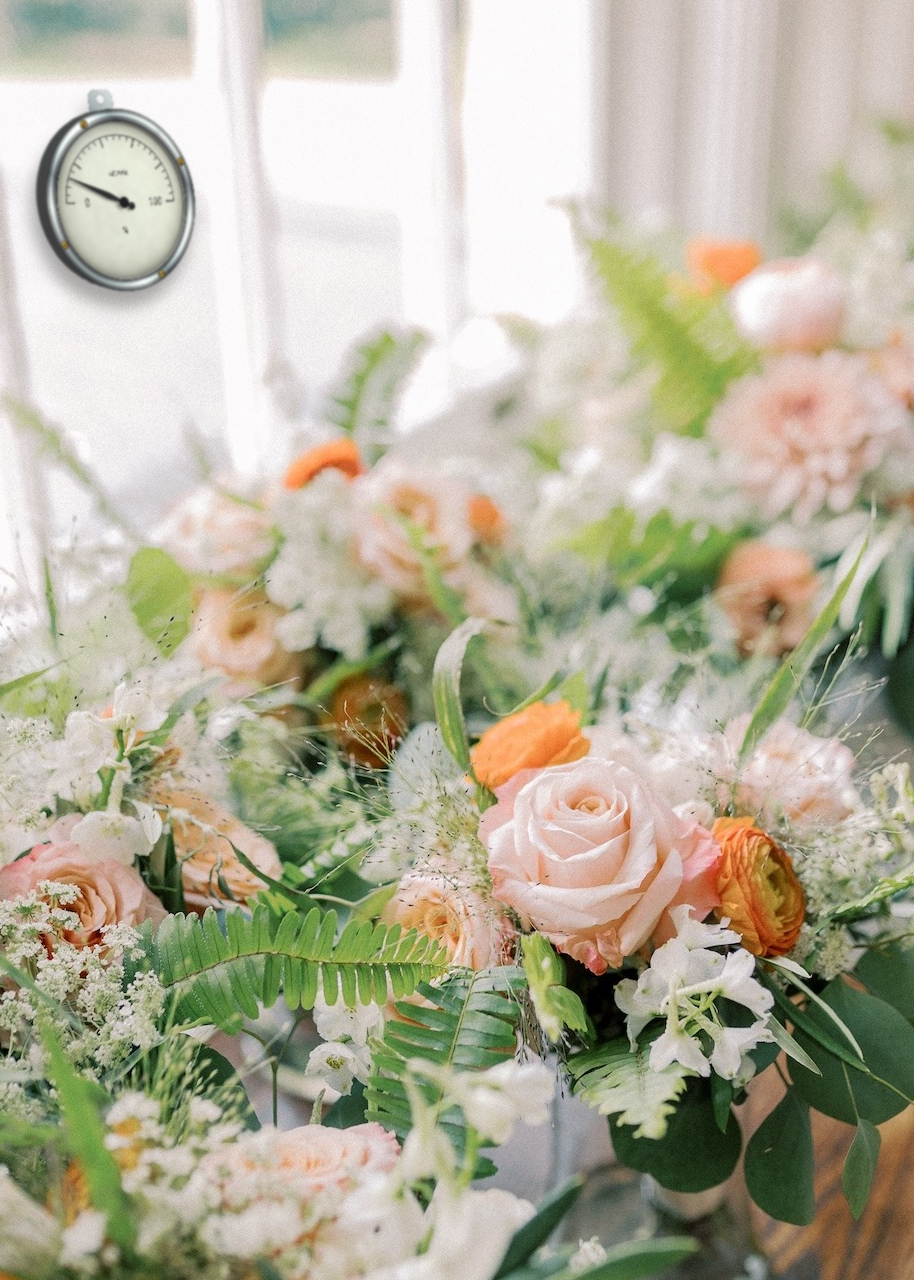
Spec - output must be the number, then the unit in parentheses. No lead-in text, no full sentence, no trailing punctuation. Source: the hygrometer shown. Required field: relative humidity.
12 (%)
